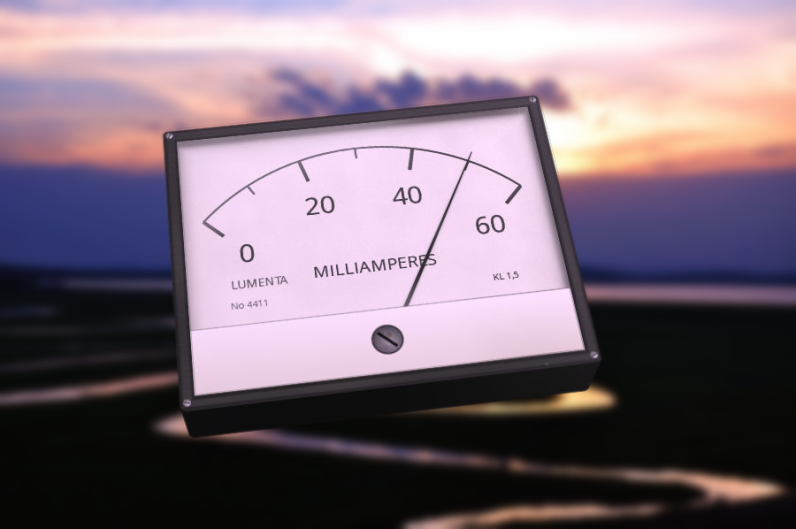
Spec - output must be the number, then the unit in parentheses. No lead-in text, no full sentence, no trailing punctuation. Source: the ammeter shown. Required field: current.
50 (mA)
